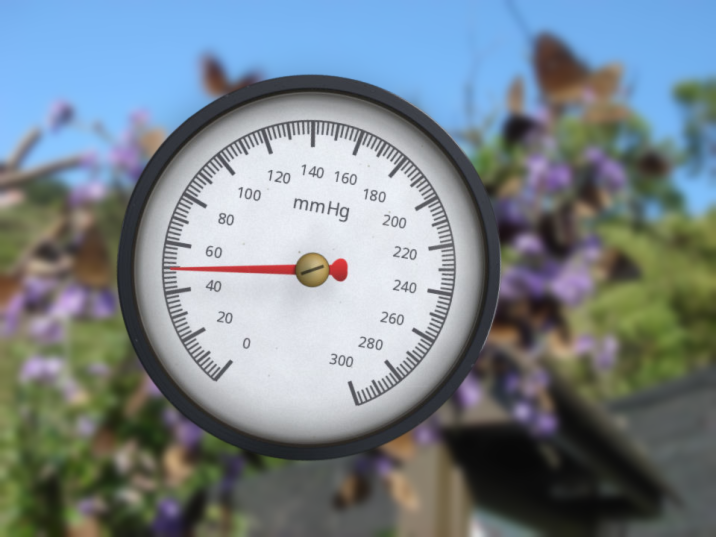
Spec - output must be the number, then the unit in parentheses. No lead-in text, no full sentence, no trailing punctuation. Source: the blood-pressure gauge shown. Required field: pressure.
50 (mmHg)
